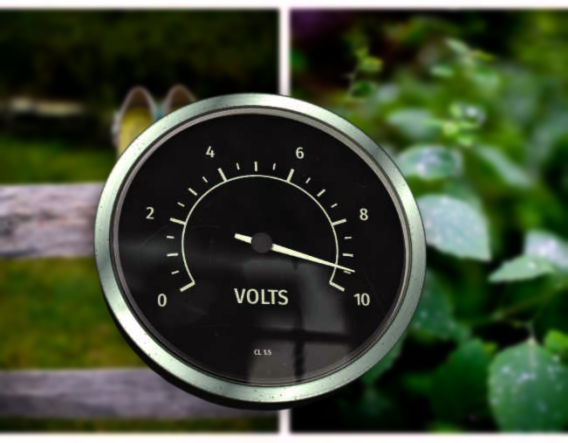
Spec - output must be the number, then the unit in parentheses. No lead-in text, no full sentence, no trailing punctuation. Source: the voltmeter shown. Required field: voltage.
9.5 (V)
